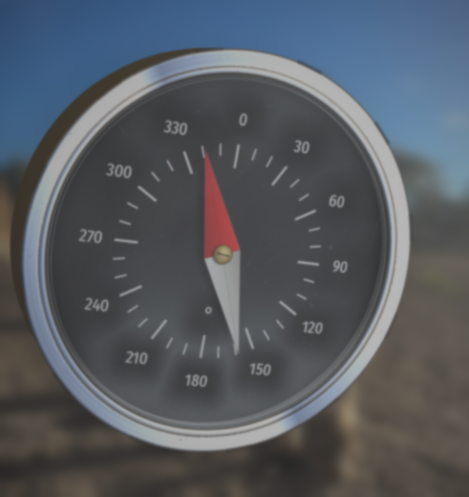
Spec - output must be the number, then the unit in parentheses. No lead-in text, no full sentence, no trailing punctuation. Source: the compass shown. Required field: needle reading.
340 (°)
